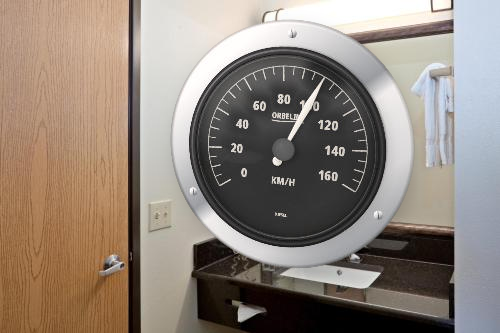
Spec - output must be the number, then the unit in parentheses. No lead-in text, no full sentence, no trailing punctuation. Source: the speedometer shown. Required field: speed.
100 (km/h)
